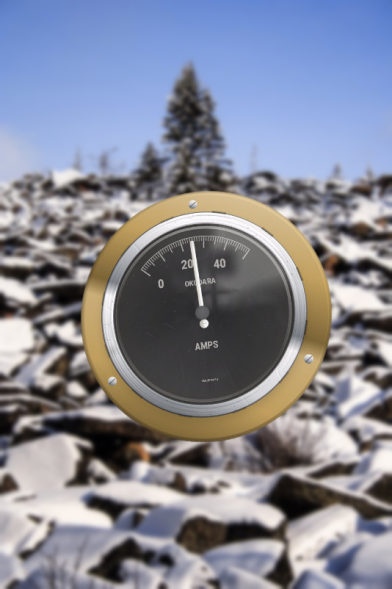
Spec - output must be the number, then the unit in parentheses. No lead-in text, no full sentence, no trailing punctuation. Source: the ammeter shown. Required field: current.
25 (A)
